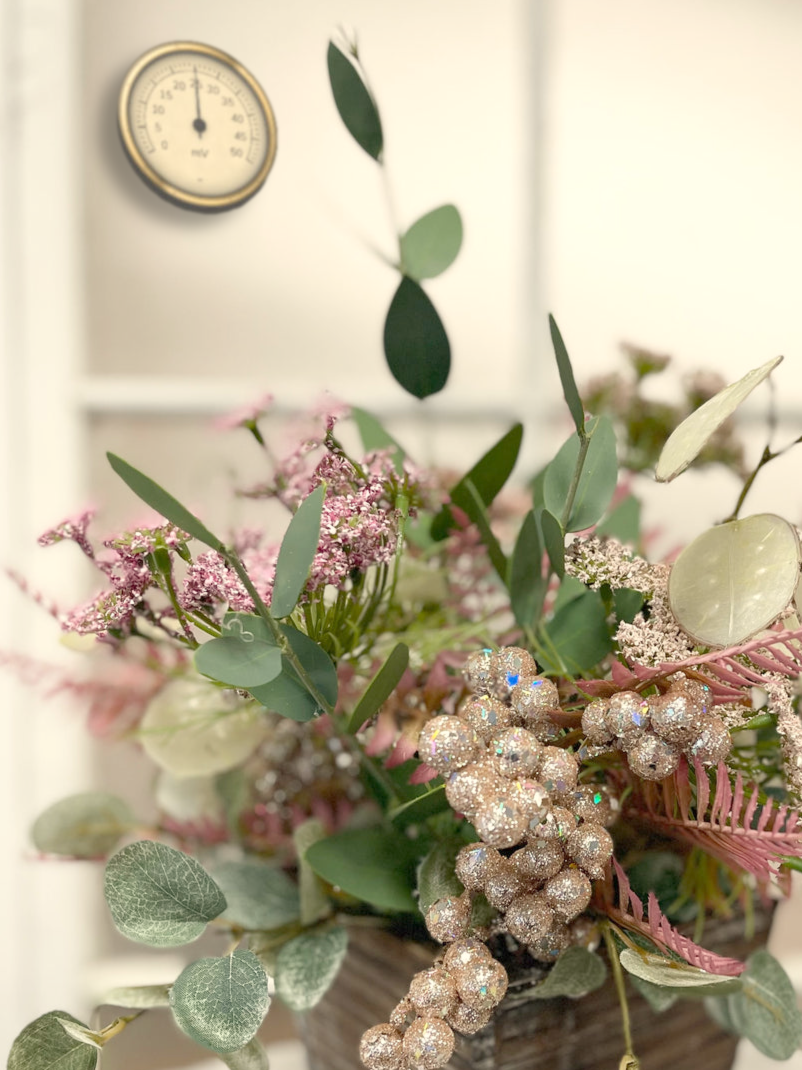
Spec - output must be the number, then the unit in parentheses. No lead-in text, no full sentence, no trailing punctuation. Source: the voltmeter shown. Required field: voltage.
25 (mV)
